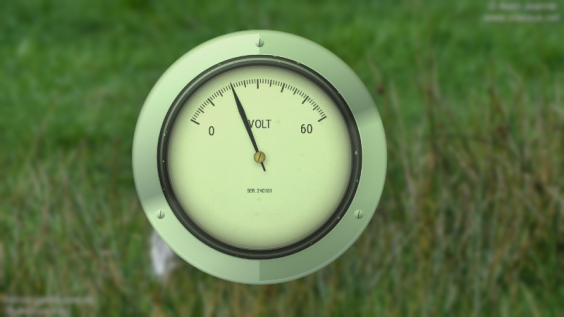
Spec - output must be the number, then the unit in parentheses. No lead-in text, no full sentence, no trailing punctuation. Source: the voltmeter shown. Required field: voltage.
20 (V)
